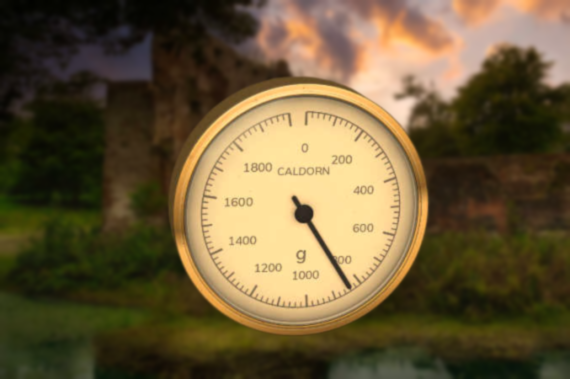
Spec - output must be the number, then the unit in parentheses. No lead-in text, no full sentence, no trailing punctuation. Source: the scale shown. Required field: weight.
840 (g)
